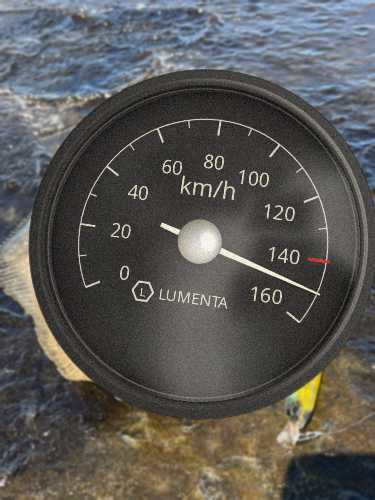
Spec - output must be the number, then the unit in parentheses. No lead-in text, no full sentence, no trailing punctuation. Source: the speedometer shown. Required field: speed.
150 (km/h)
